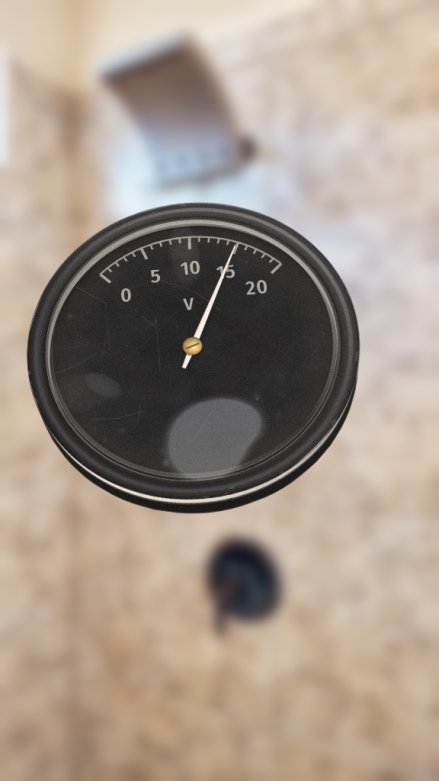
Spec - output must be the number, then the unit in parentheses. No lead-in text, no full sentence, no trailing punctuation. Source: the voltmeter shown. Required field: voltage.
15 (V)
